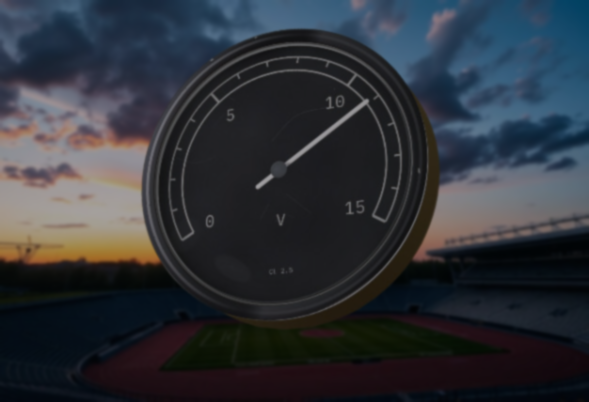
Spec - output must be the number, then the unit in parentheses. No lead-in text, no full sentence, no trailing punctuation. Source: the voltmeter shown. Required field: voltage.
11 (V)
